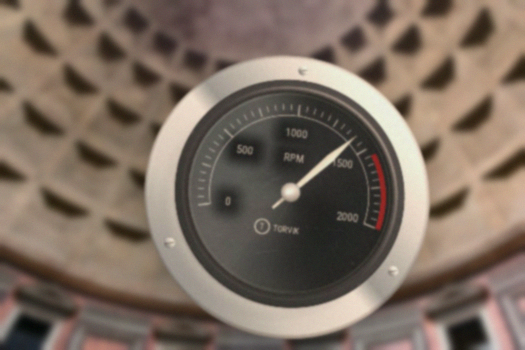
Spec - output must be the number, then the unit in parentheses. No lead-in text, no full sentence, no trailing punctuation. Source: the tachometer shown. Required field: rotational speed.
1400 (rpm)
